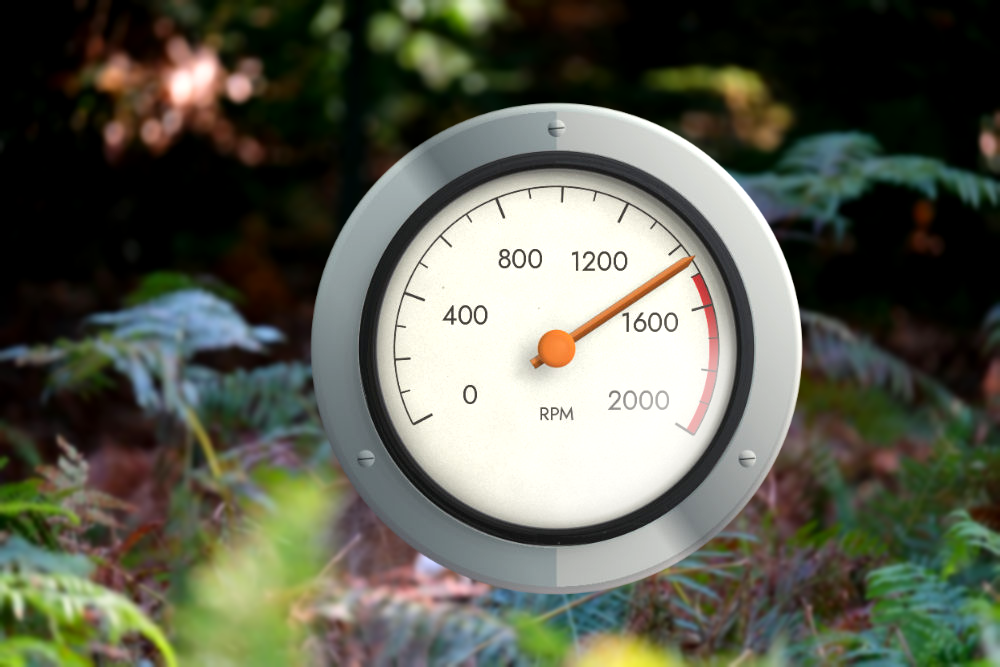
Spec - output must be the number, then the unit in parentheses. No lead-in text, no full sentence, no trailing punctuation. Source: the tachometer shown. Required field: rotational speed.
1450 (rpm)
